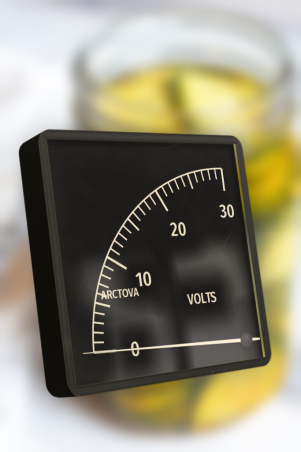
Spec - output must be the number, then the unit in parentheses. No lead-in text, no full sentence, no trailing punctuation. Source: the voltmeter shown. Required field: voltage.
0 (V)
